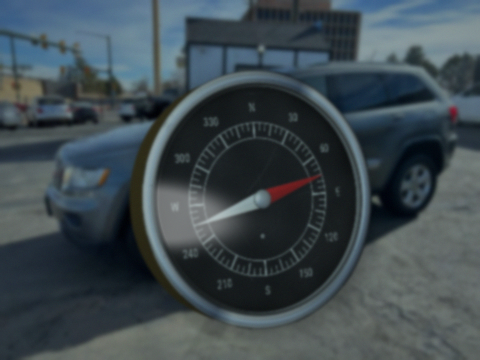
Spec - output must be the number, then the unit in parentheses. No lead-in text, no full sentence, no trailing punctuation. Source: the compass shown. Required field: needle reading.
75 (°)
